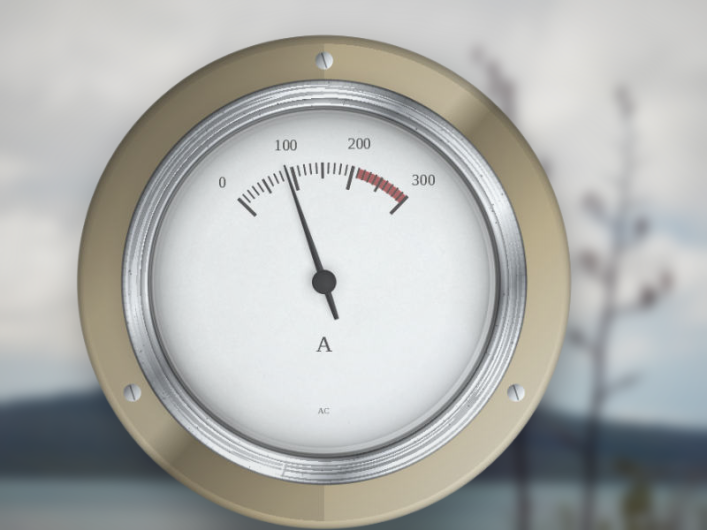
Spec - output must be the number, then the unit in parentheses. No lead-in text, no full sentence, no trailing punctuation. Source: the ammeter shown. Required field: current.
90 (A)
